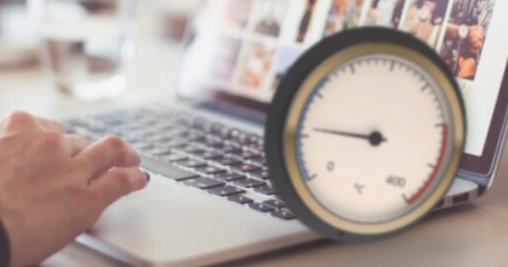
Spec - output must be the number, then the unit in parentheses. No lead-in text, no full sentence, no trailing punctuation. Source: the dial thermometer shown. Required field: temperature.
60 (°C)
